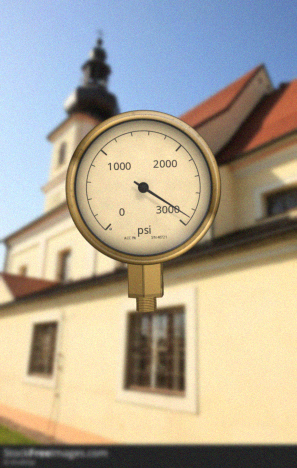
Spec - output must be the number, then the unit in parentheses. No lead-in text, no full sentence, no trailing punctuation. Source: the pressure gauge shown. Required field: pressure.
2900 (psi)
